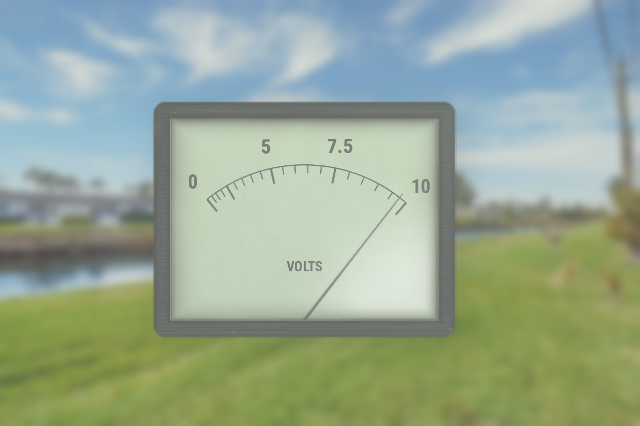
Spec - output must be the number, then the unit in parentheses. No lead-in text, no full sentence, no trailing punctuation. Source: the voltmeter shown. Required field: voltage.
9.75 (V)
